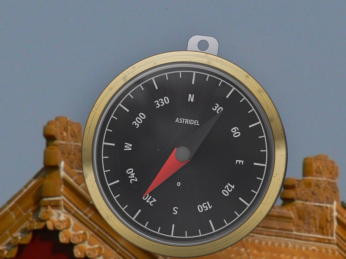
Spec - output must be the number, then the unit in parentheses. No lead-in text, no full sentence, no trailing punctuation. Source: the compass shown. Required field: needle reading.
215 (°)
